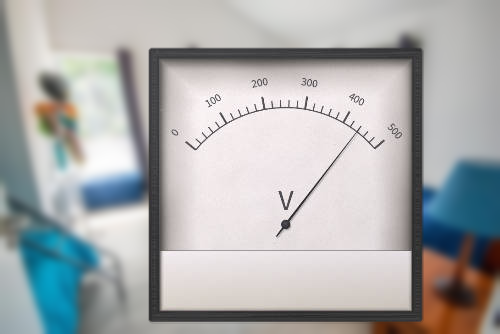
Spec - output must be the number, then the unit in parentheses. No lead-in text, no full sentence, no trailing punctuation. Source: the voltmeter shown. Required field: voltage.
440 (V)
